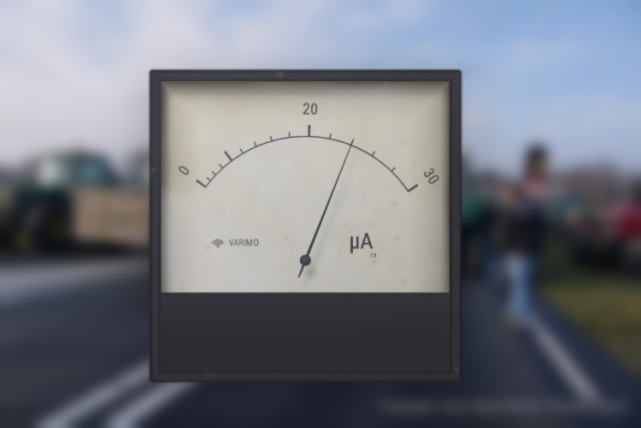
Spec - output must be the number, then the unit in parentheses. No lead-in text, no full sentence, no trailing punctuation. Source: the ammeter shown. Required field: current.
24 (µA)
